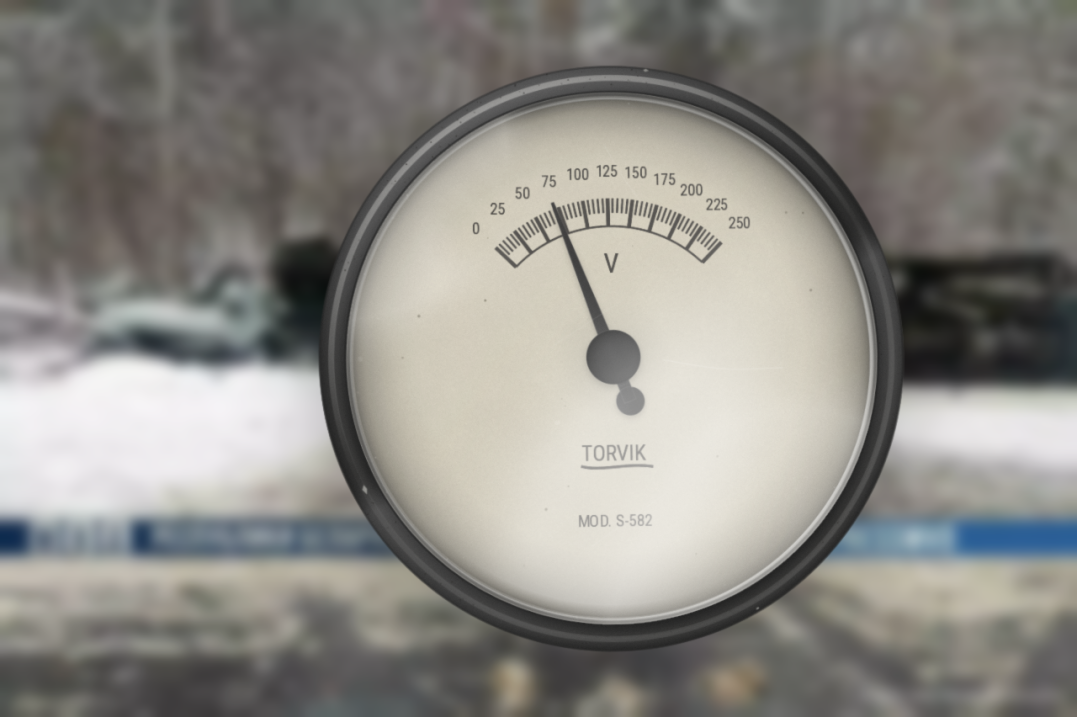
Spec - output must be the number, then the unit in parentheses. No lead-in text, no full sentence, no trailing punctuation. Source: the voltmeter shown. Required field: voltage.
70 (V)
